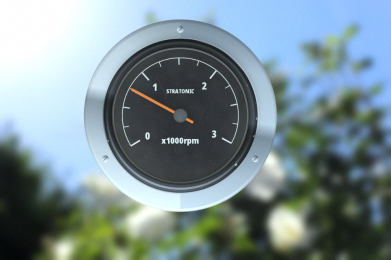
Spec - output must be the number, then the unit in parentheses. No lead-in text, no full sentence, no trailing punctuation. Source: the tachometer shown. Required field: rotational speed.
750 (rpm)
